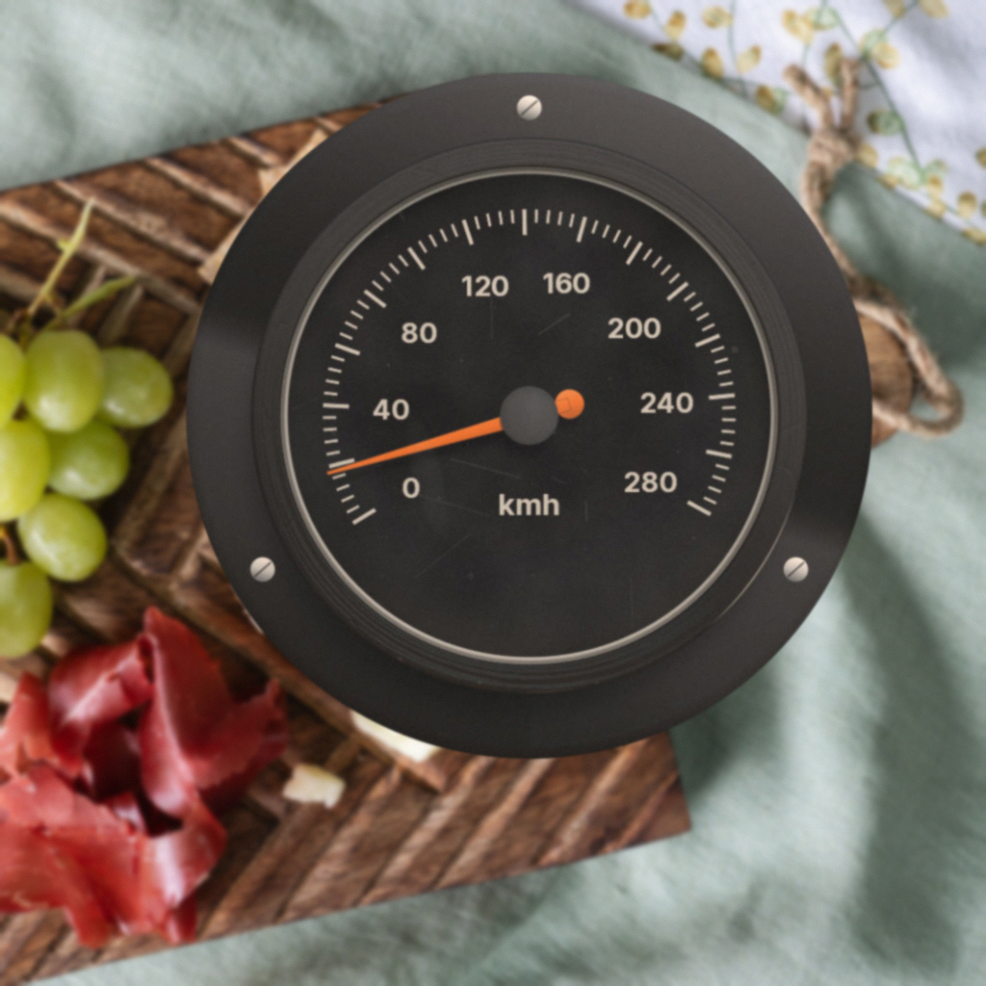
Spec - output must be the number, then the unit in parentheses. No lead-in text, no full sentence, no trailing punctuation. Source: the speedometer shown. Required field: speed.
18 (km/h)
